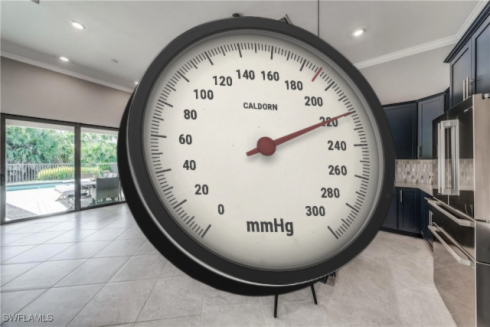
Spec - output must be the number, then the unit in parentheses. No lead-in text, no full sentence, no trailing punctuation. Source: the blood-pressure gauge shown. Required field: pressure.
220 (mmHg)
